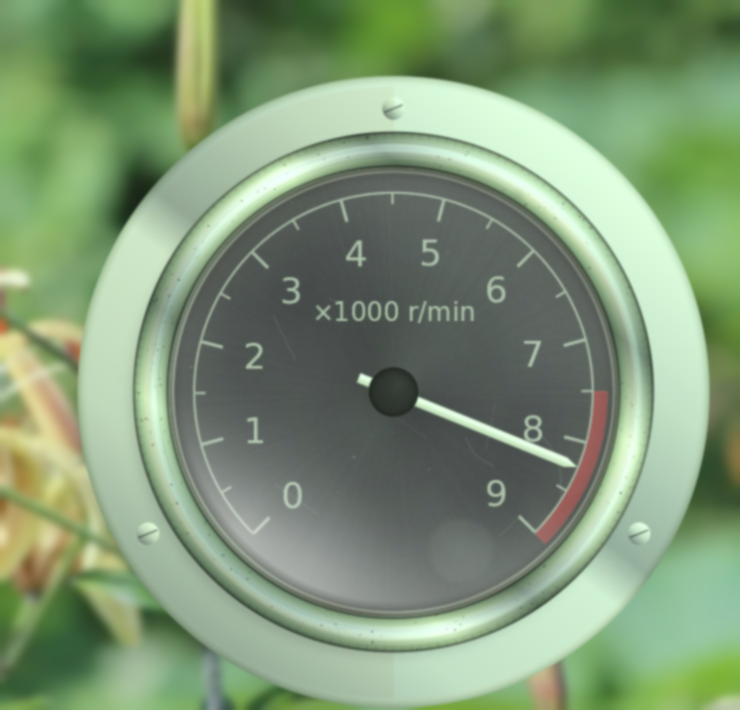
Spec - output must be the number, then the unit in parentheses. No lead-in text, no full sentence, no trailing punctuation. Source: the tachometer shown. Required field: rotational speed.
8250 (rpm)
